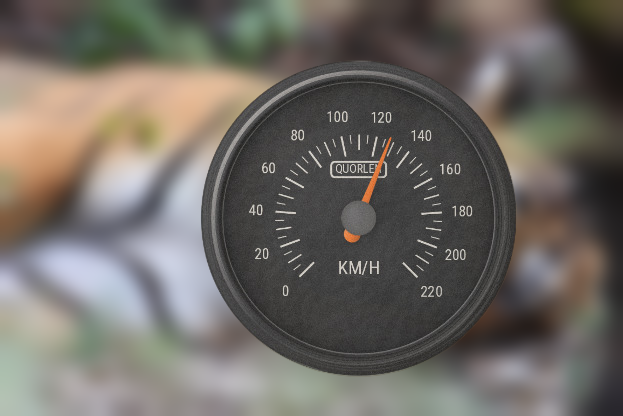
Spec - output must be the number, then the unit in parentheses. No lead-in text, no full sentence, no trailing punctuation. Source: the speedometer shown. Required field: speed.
127.5 (km/h)
